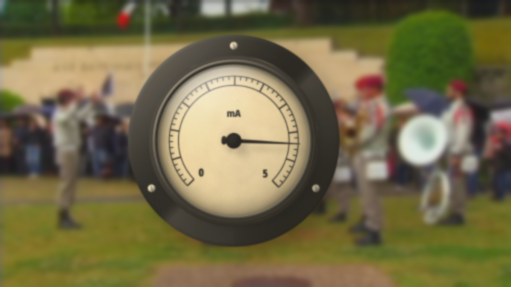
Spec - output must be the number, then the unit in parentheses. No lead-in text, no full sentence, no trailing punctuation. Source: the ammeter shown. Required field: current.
4.2 (mA)
